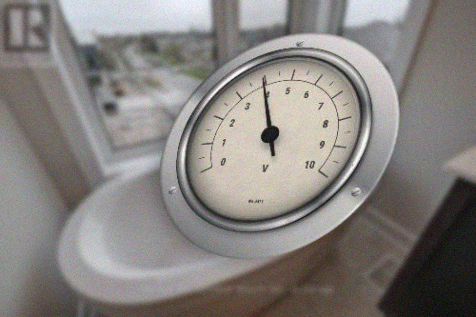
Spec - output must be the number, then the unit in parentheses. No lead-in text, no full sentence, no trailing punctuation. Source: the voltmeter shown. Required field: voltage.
4 (V)
